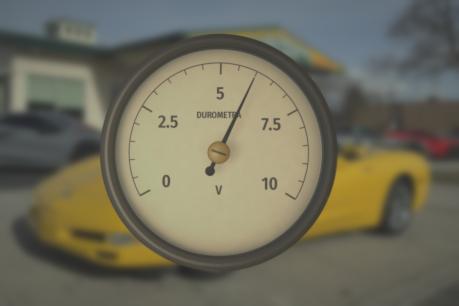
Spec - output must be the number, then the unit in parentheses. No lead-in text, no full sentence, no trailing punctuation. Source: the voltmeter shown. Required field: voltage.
6 (V)
